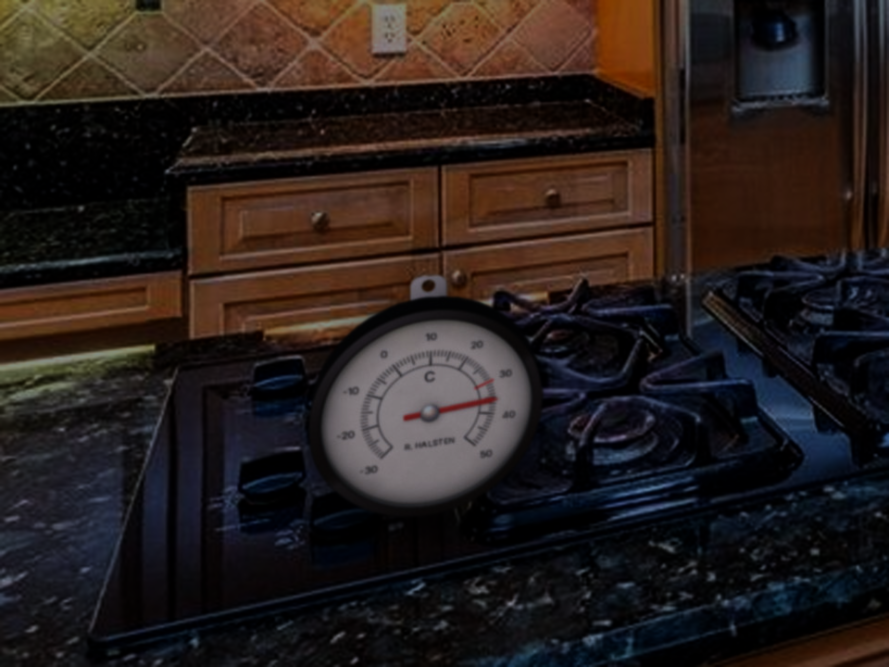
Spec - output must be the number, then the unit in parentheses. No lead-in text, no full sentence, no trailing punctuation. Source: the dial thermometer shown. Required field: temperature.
35 (°C)
